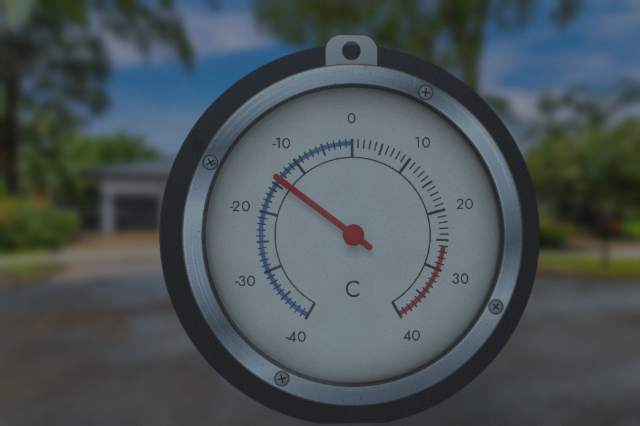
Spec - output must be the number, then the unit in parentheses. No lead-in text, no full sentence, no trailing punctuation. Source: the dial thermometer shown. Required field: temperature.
-14 (°C)
